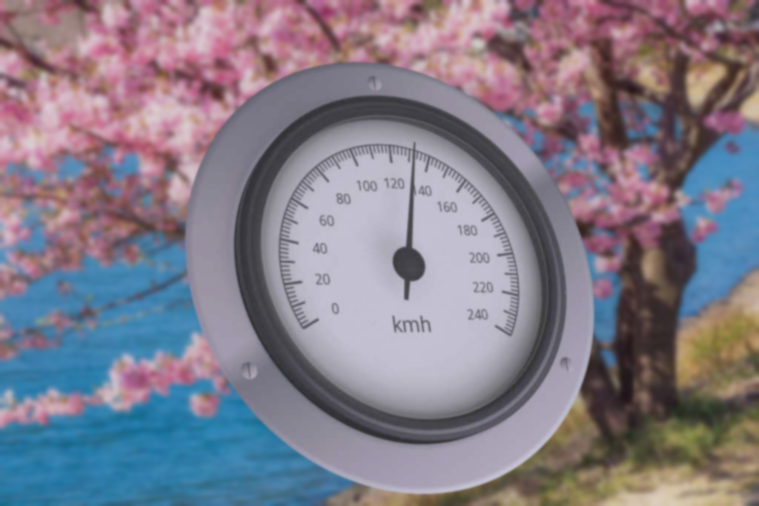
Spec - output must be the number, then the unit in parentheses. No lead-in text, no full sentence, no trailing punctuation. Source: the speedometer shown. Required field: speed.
130 (km/h)
